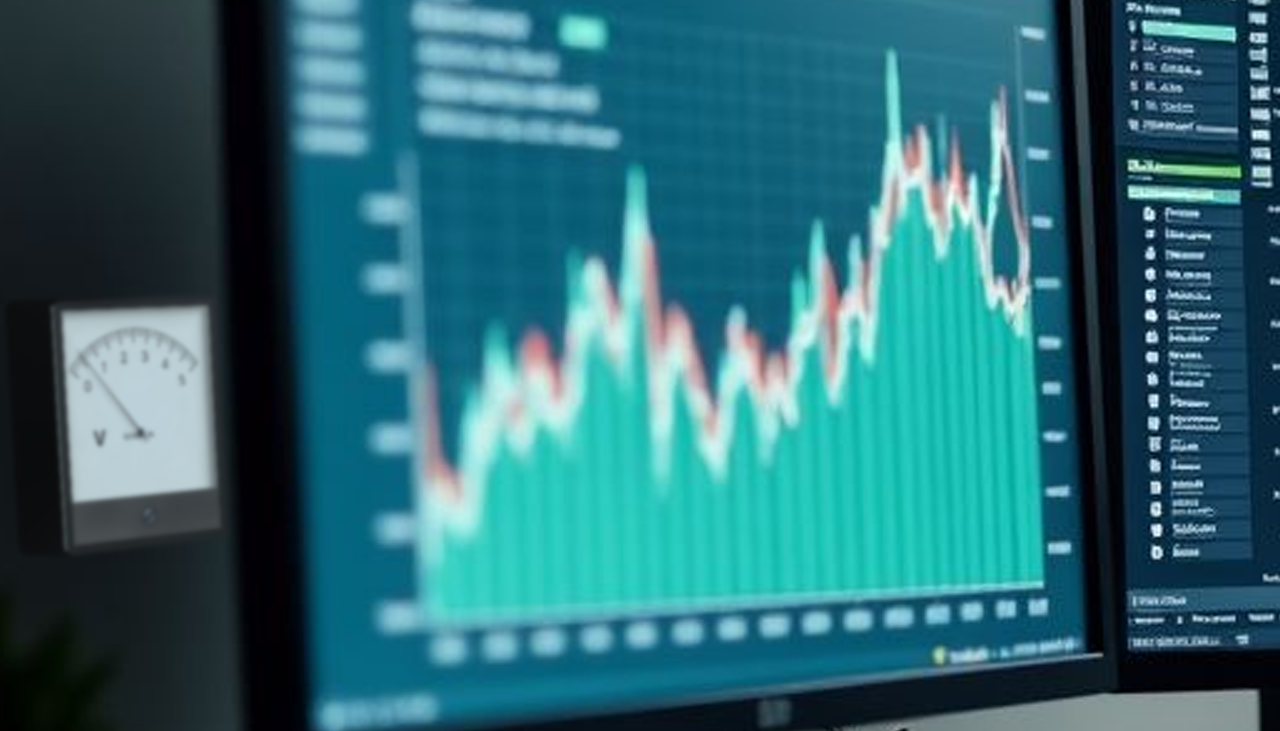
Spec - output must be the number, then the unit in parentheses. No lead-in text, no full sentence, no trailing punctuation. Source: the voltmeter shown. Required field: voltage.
0.5 (V)
